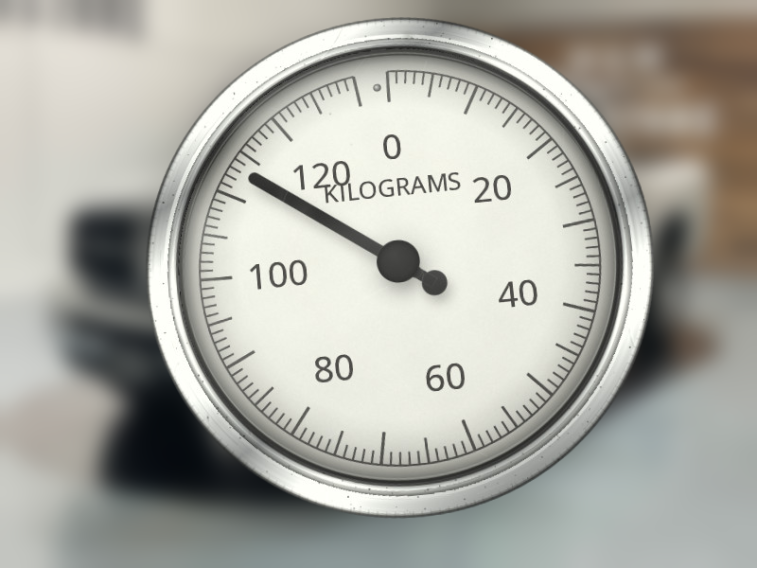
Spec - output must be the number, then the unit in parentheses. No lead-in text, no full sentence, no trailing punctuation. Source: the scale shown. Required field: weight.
113 (kg)
